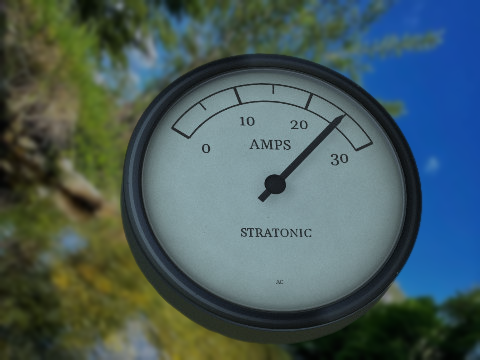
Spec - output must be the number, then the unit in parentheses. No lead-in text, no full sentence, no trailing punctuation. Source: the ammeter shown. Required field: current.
25 (A)
